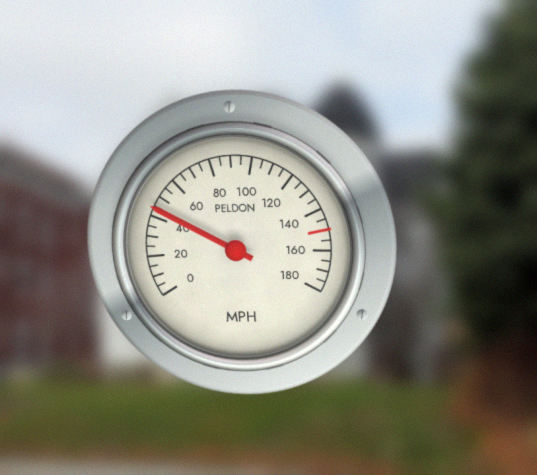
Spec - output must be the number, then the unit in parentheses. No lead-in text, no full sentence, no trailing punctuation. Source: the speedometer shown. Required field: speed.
45 (mph)
